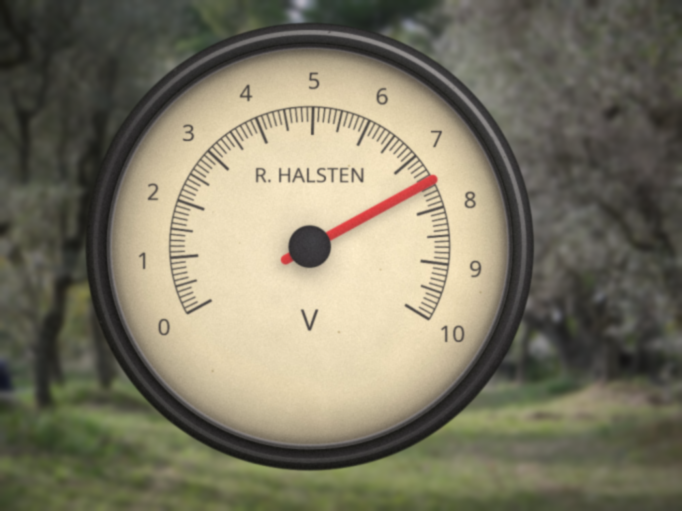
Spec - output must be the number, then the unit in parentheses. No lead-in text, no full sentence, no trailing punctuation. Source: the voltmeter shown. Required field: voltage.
7.5 (V)
